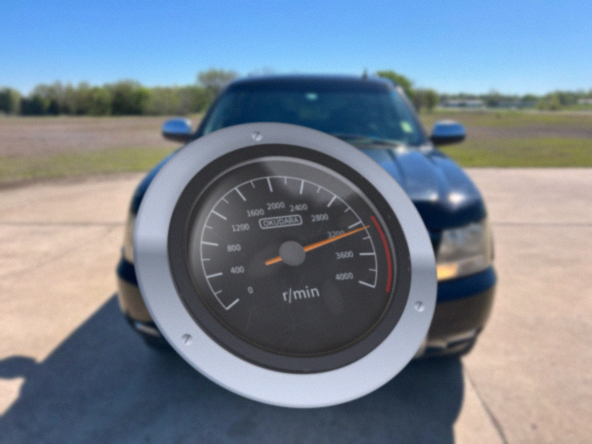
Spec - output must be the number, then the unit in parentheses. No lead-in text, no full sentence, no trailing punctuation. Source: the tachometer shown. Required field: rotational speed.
3300 (rpm)
